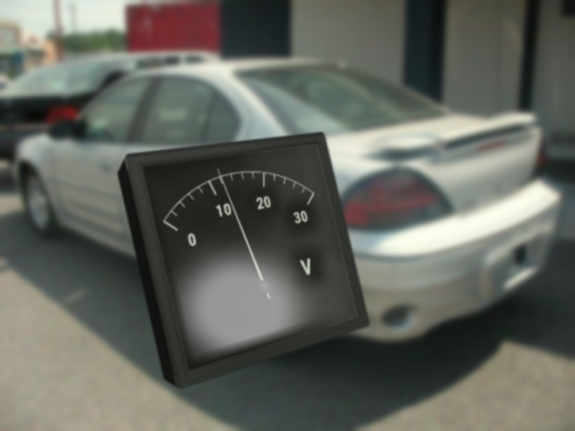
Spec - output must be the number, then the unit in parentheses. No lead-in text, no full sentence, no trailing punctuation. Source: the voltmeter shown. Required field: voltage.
12 (V)
